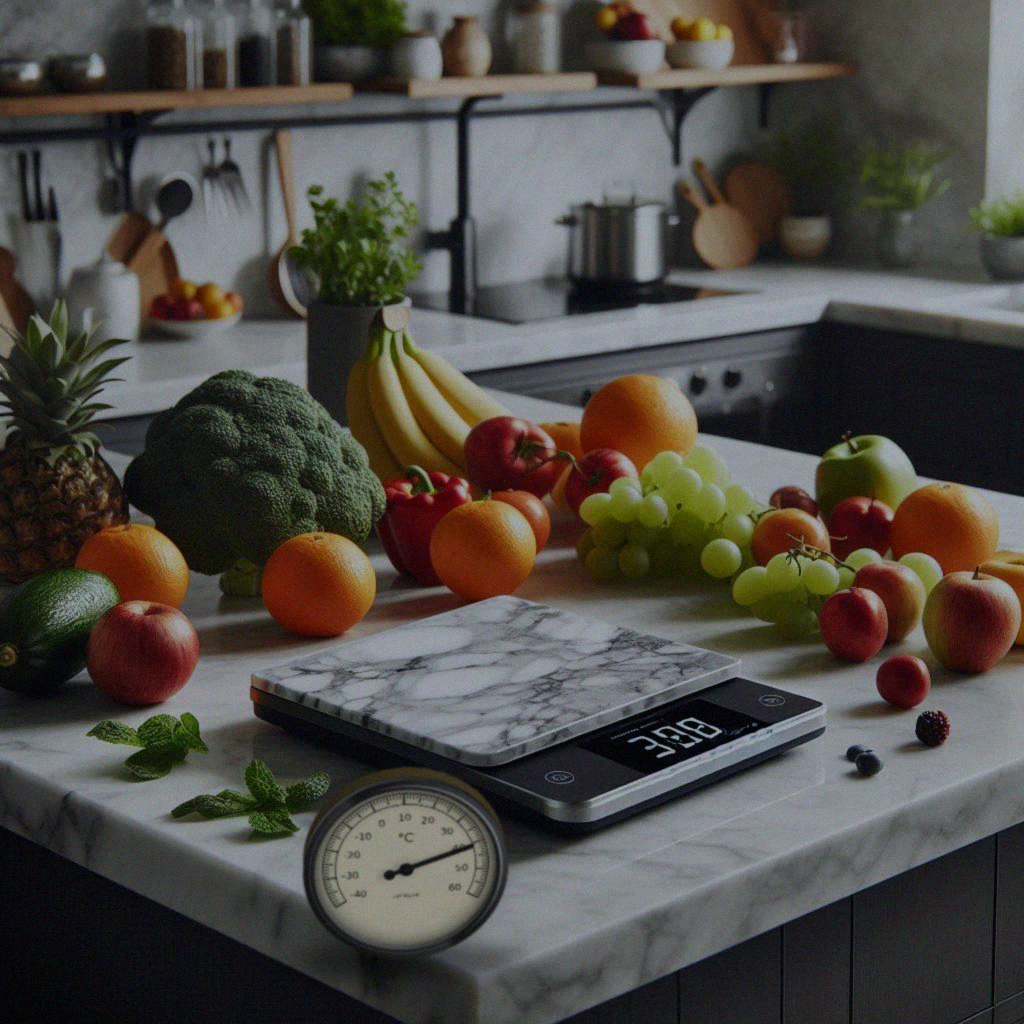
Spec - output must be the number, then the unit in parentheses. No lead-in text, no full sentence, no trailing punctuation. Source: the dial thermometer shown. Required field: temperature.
40 (°C)
